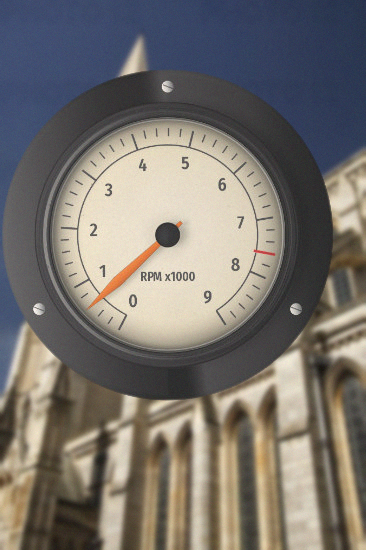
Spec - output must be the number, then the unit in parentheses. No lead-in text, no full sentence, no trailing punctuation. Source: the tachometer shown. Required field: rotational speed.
600 (rpm)
